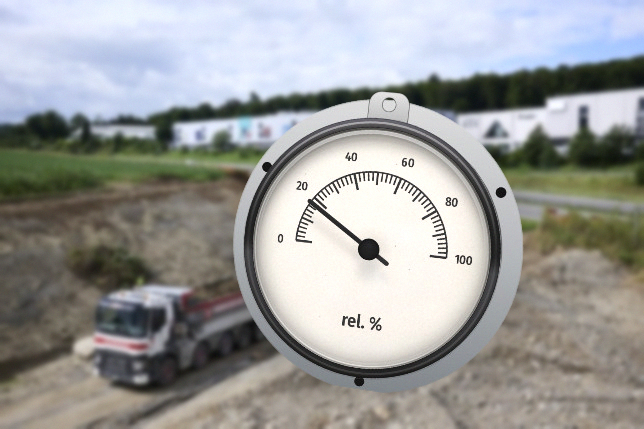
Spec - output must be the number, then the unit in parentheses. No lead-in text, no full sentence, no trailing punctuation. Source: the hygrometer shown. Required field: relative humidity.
18 (%)
